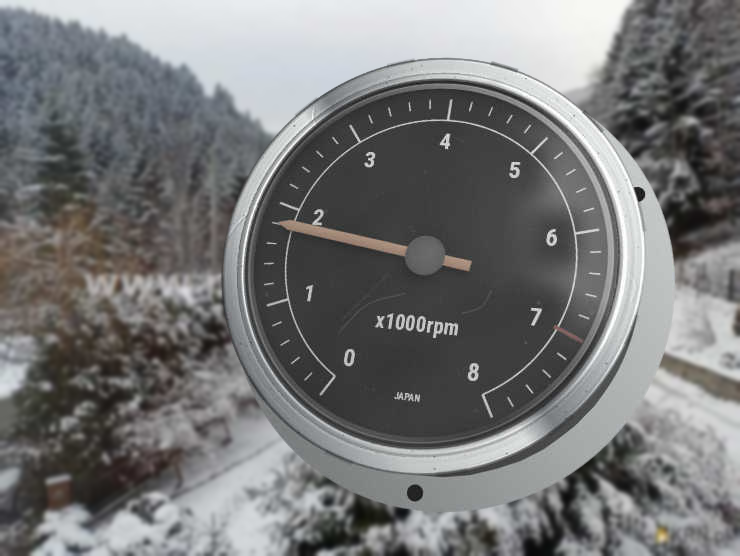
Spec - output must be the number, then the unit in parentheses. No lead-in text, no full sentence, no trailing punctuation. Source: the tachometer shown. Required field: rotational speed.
1800 (rpm)
